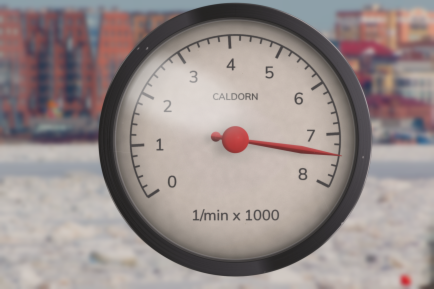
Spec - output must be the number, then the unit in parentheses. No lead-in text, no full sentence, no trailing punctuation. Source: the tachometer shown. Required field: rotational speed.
7400 (rpm)
